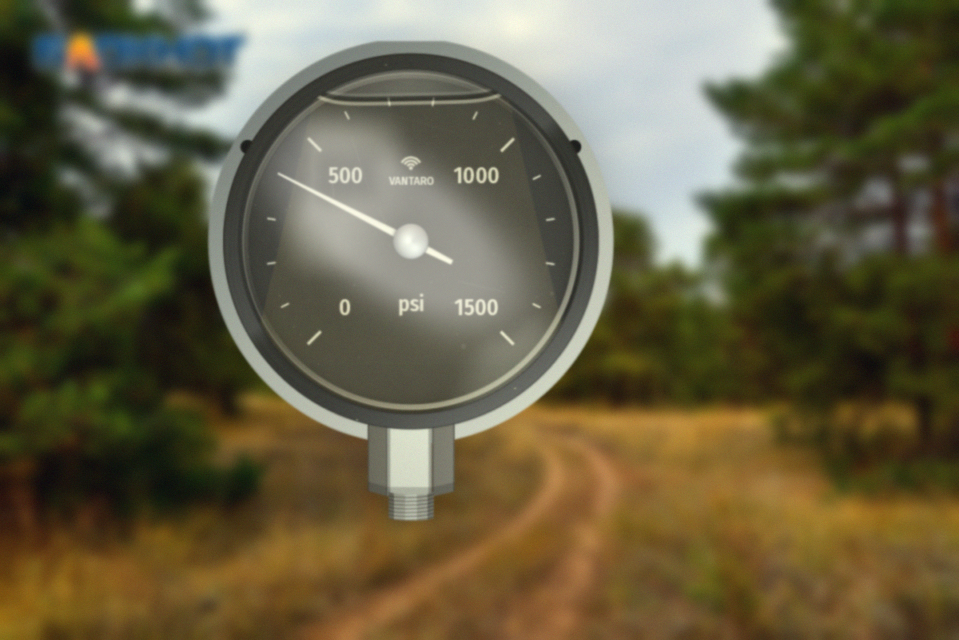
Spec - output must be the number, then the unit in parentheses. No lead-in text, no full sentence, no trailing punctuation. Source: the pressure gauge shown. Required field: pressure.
400 (psi)
